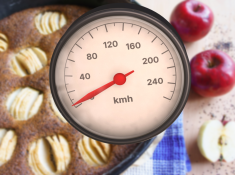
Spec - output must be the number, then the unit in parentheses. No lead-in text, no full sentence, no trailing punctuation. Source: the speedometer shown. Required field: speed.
5 (km/h)
